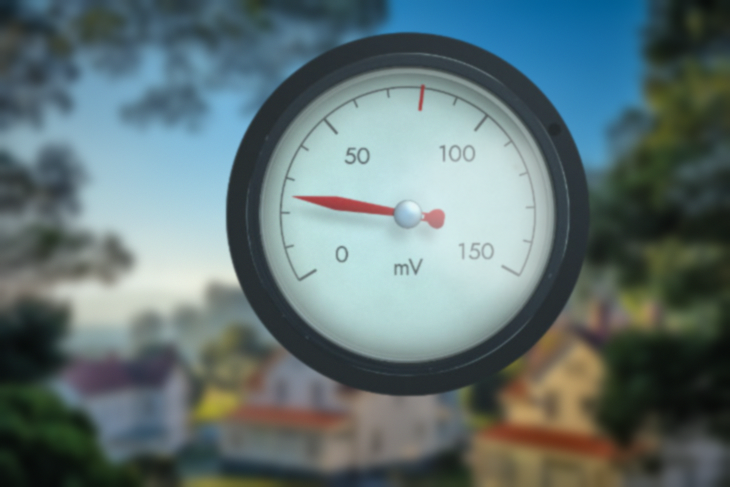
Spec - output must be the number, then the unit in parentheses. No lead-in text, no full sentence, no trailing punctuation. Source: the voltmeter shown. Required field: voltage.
25 (mV)
